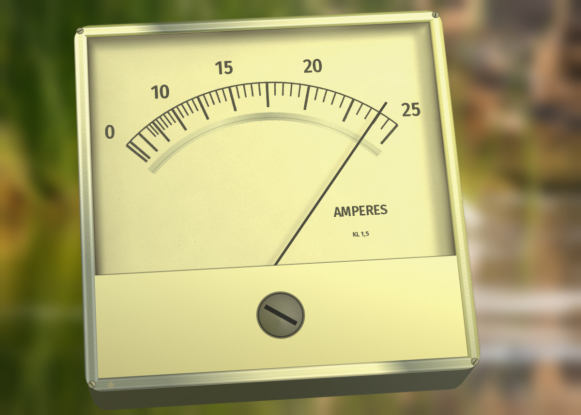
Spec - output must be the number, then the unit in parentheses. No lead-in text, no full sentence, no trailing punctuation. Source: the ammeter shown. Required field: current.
24 (A)
